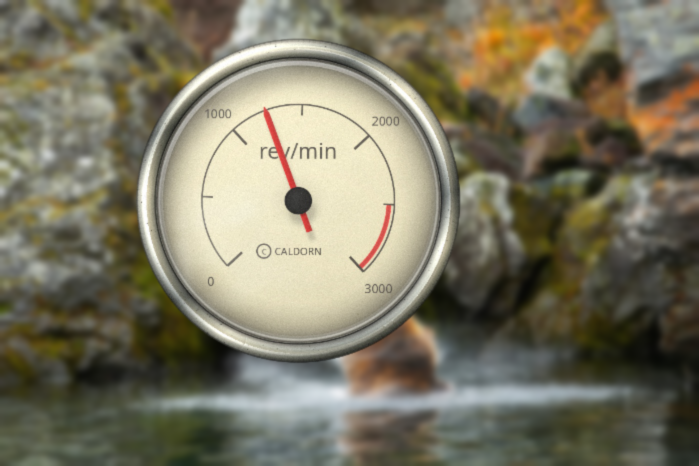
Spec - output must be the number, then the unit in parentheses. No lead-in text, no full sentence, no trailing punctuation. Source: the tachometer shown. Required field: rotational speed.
1250 (rpm)
